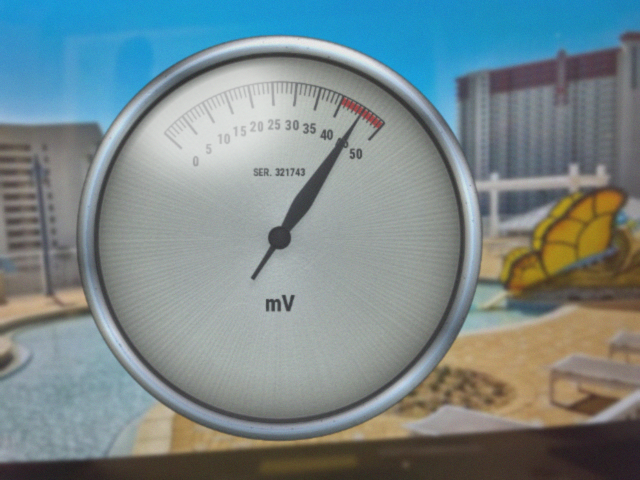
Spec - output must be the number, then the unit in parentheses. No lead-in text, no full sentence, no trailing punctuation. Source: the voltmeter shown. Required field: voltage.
45 (mV)
